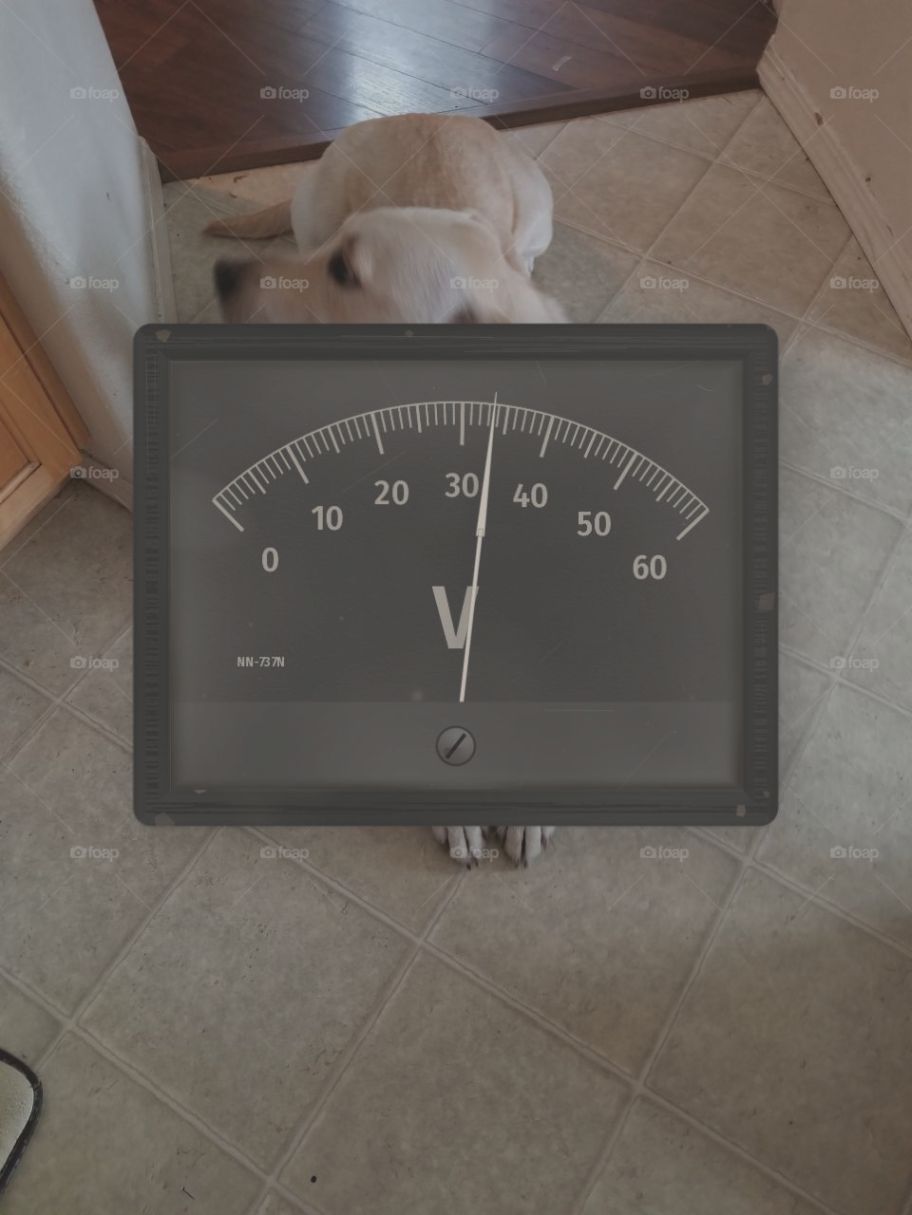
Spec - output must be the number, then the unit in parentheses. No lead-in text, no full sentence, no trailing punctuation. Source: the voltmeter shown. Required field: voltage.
33.5 (V)
